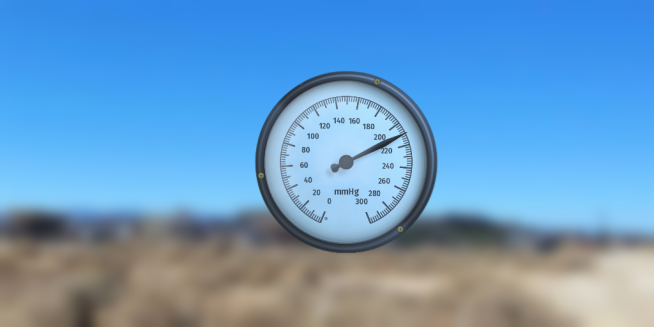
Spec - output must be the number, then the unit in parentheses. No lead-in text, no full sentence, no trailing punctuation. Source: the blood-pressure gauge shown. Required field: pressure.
210 (mmHg)
